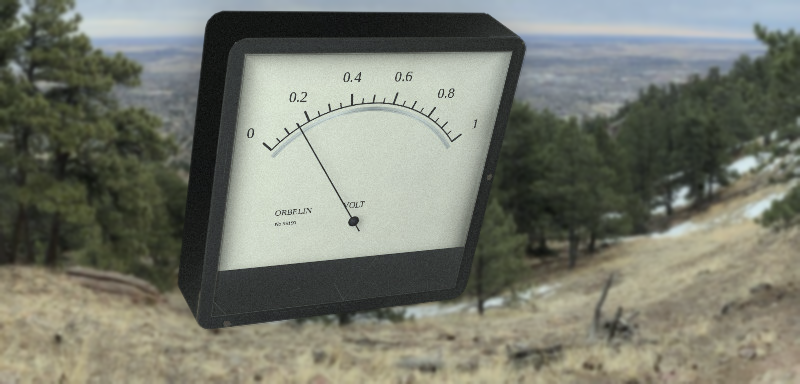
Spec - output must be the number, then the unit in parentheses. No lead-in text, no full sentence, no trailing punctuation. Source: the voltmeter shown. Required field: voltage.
0.15 (V)
